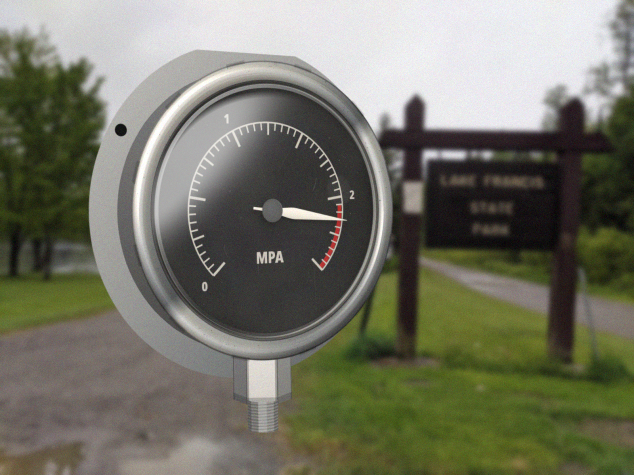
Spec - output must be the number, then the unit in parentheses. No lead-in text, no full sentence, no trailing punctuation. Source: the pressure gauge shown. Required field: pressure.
2.15 (MPa)
